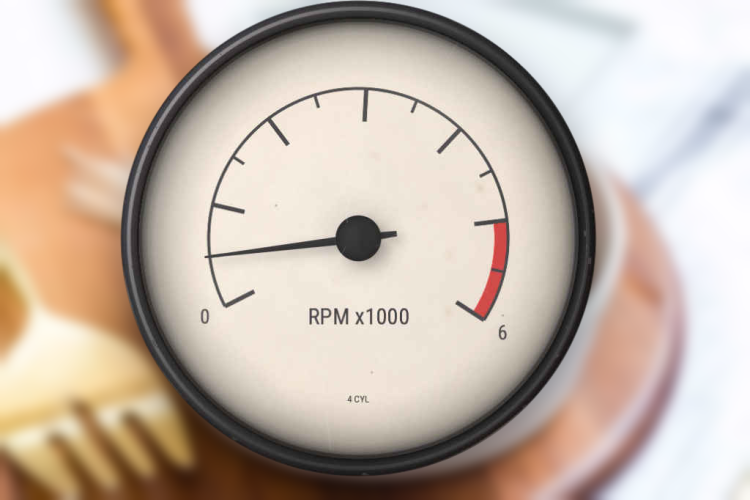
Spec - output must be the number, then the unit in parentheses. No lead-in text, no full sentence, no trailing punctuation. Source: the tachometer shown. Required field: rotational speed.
500 (rpm)
